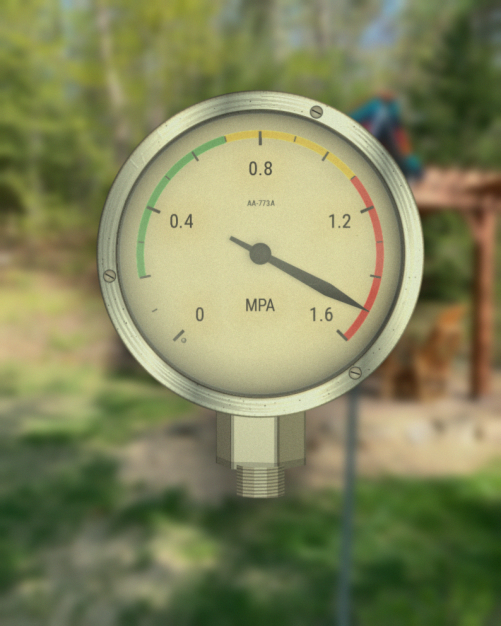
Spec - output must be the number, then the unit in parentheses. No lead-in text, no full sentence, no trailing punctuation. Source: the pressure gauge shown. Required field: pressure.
1.5 (MPa)
